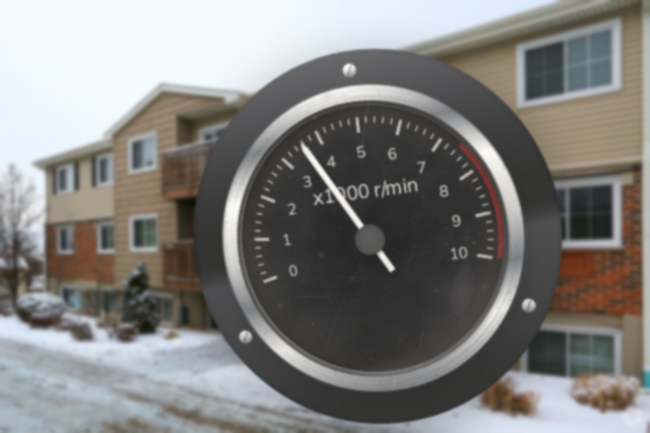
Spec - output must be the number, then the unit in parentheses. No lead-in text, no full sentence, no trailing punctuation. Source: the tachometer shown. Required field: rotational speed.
3600 (rpm)
